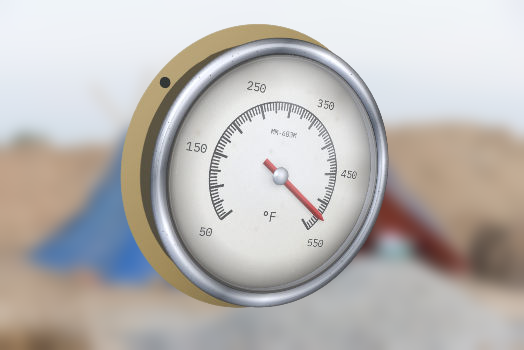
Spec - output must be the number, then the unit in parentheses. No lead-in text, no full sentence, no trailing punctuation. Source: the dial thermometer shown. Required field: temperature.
525 (°F)
